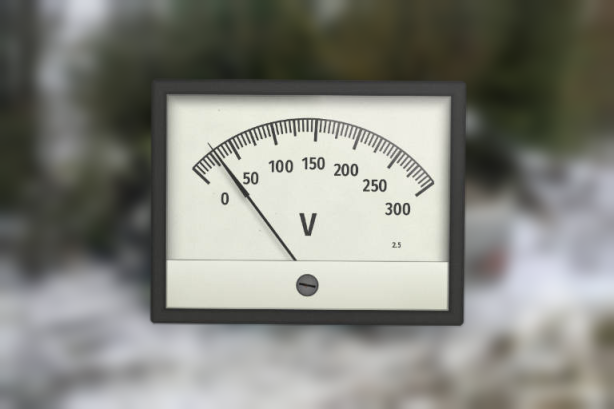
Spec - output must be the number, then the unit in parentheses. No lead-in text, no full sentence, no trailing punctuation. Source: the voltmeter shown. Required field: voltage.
30 (V)
